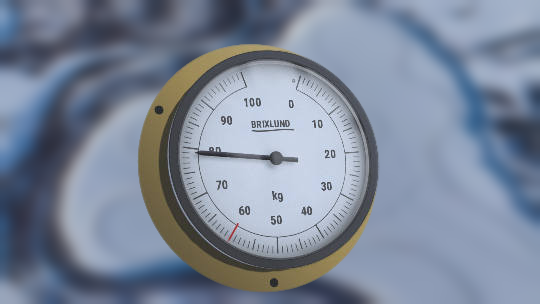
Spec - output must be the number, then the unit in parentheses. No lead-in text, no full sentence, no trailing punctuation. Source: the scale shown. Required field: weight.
79 (kg)
